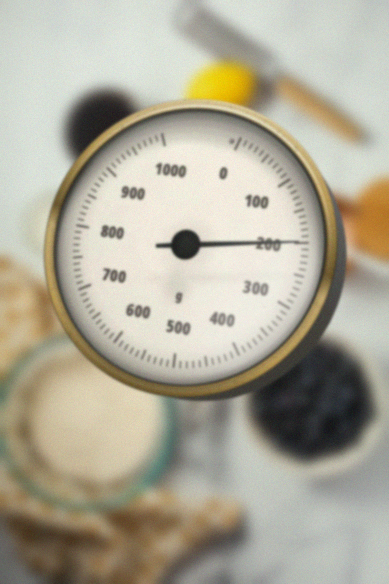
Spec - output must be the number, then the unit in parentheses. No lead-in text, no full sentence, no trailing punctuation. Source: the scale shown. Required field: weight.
200 (g)
